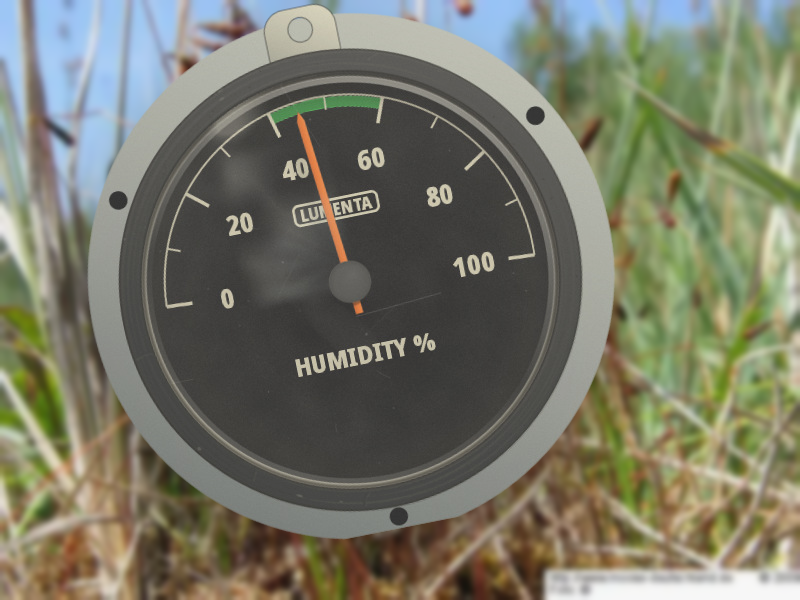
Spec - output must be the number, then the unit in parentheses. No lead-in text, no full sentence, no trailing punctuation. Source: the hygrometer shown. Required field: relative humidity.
45 (%)
